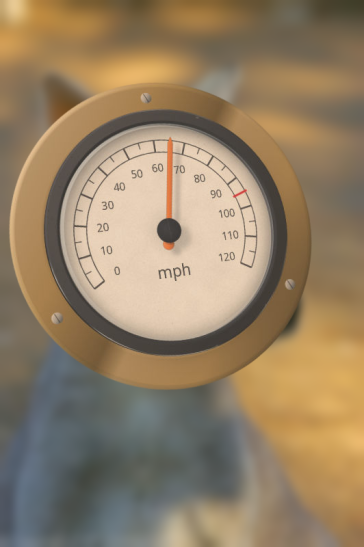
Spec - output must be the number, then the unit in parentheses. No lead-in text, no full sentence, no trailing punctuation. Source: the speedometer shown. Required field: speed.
65 (mph)
